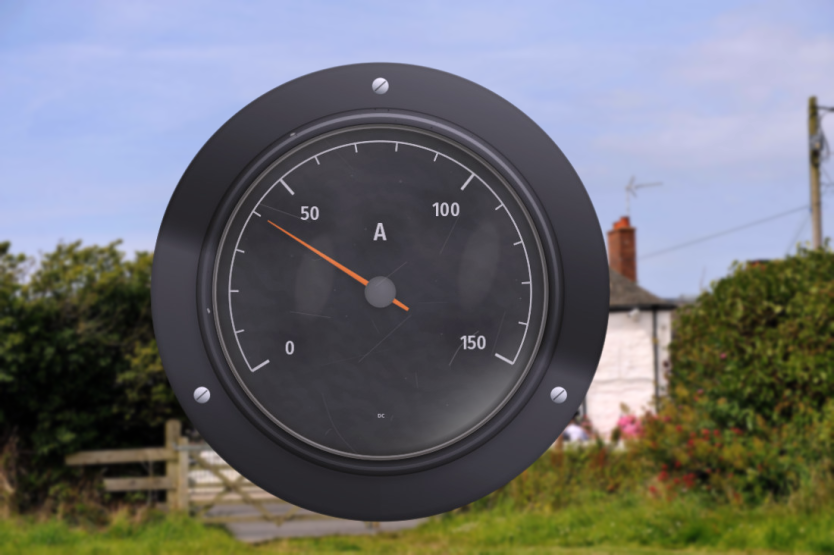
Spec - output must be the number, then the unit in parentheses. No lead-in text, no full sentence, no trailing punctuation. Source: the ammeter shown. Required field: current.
40 (A)
